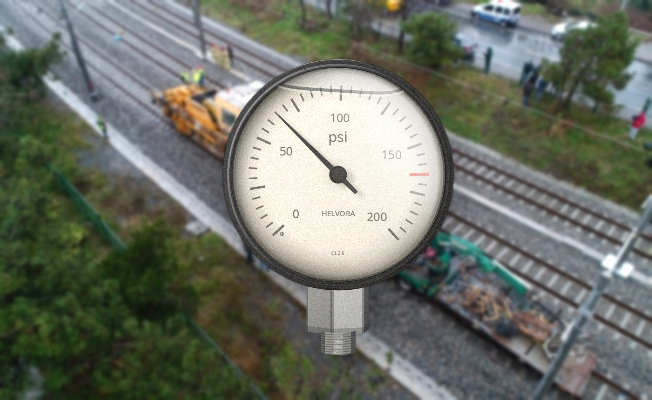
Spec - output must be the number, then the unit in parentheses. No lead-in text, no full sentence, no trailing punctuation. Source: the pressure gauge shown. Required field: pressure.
65 (psi)
